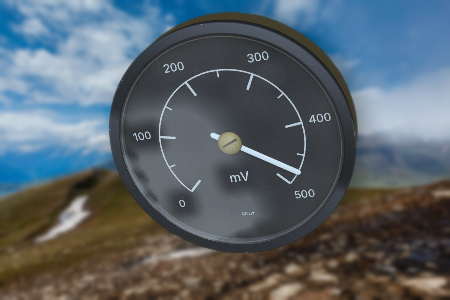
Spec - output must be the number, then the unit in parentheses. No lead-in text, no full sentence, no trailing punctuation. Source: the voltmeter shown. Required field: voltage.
475 (mV)
